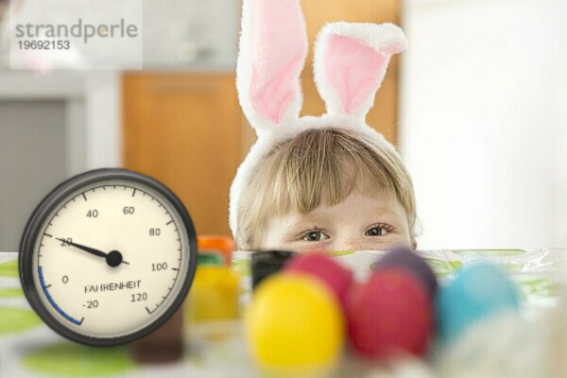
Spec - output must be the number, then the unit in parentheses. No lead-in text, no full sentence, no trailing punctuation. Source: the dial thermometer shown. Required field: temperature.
20 (°F)
